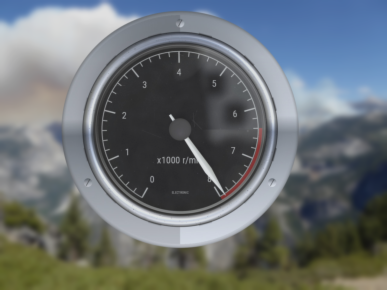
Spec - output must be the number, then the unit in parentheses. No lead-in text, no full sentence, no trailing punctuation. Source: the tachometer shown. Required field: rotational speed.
7900 (rpm)
